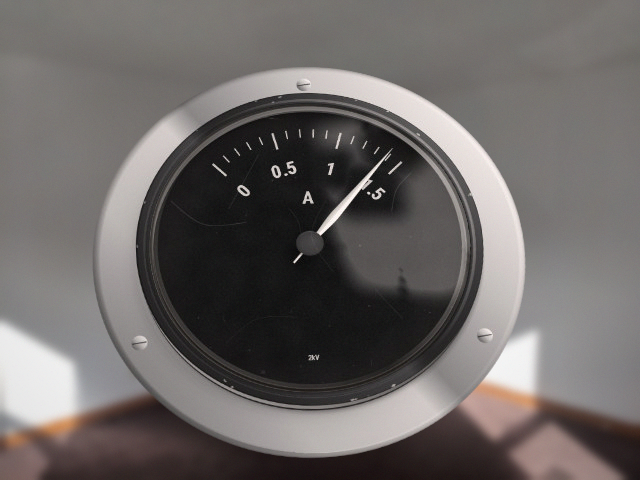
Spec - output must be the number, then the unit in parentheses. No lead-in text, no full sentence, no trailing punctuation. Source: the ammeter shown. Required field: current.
1.4 (A)
